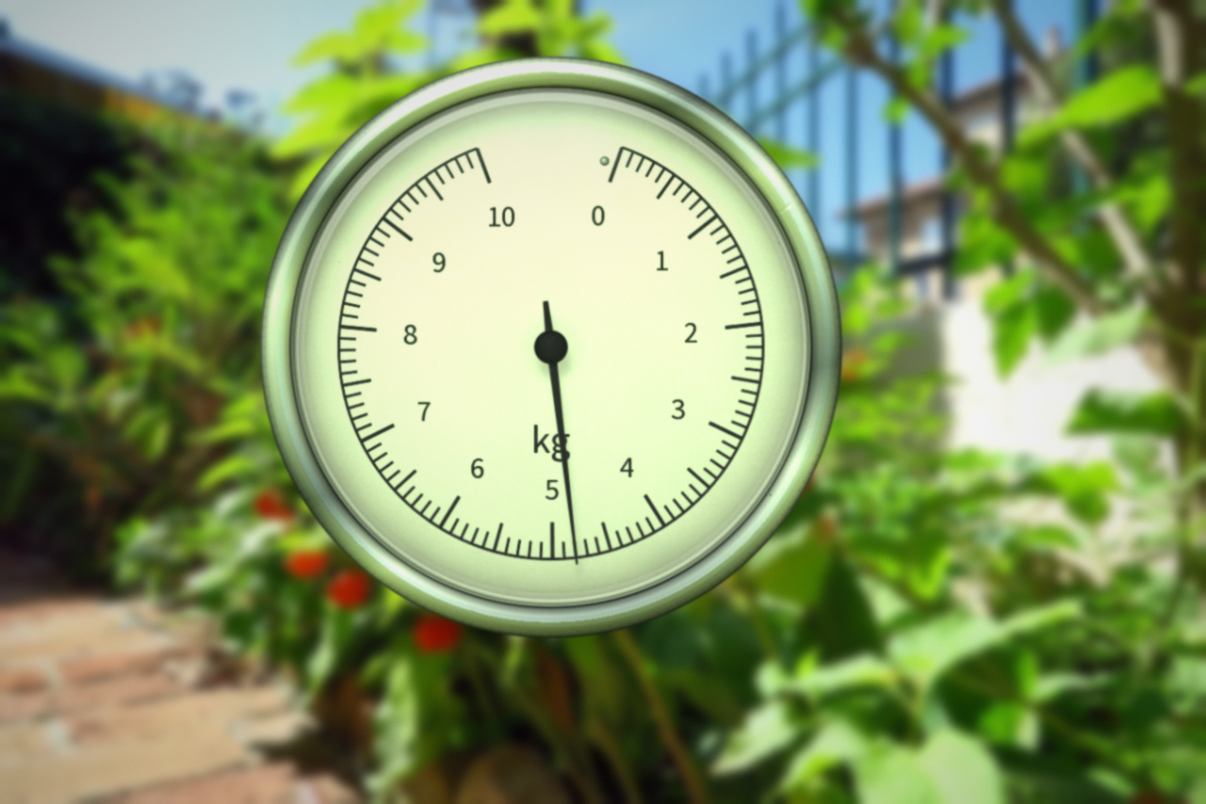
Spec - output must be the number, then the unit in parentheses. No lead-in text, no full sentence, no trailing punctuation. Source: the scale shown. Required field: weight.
4.8 (kg)
